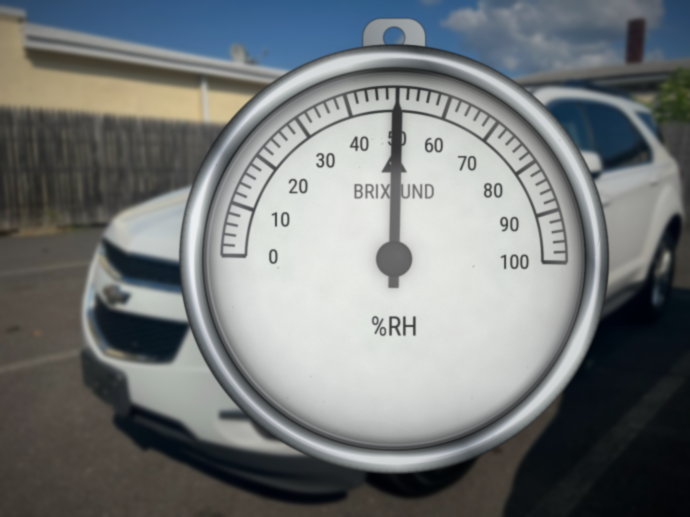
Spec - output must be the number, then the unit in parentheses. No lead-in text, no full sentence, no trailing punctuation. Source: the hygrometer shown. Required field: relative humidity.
50 (%)
